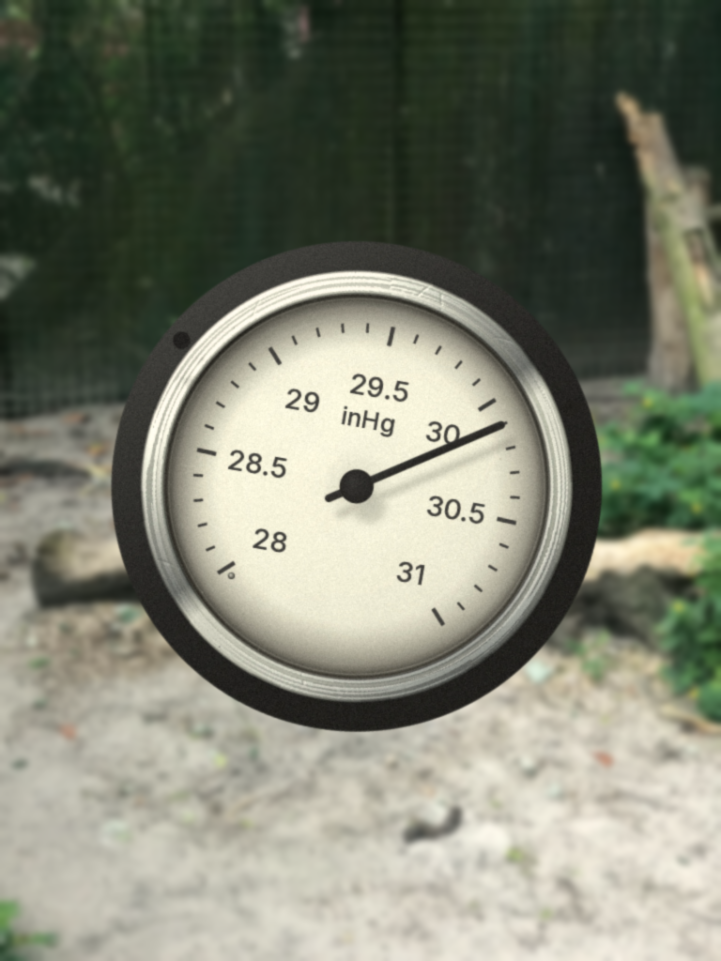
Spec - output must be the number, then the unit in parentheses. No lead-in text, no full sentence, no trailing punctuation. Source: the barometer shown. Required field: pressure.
30.1 (inHg)
